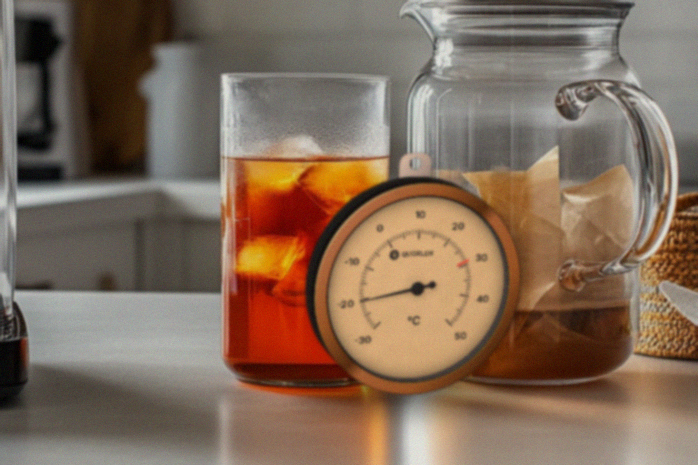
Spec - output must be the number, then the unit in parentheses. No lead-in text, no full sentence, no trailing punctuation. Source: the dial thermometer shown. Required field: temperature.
-20 (°C)
